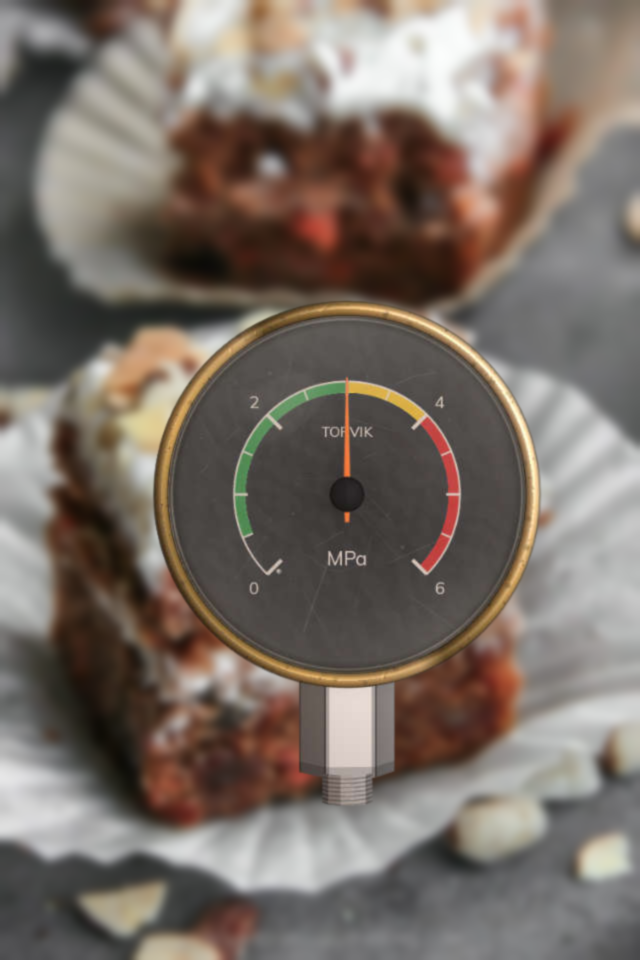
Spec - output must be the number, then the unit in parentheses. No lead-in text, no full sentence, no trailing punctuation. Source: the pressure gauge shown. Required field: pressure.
3 (MPa)
